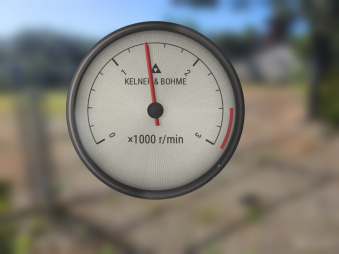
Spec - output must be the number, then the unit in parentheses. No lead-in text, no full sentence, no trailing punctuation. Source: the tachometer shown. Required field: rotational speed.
1400 (rpm)
